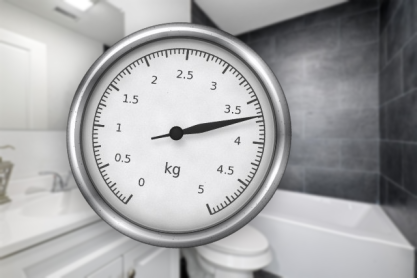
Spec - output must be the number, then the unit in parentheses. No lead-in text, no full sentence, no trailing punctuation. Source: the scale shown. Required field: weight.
3.7 (kg)
